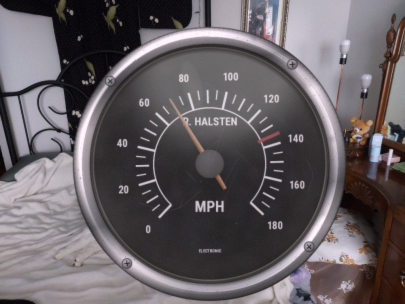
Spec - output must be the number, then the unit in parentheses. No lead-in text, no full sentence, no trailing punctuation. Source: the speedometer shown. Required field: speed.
70 (mph)
